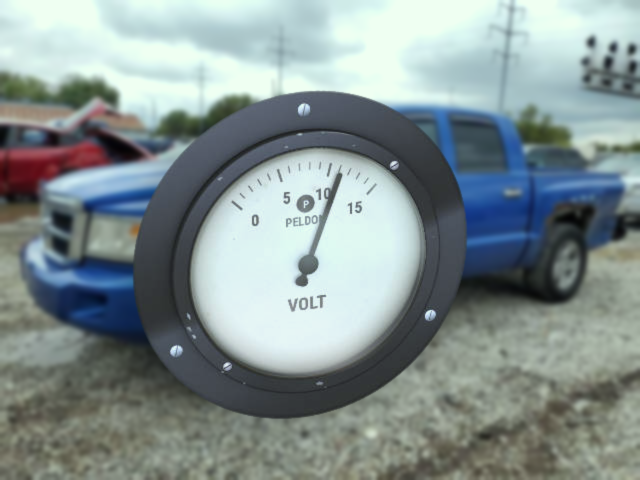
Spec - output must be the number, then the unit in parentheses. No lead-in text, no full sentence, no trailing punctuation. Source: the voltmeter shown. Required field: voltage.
11 (V)
